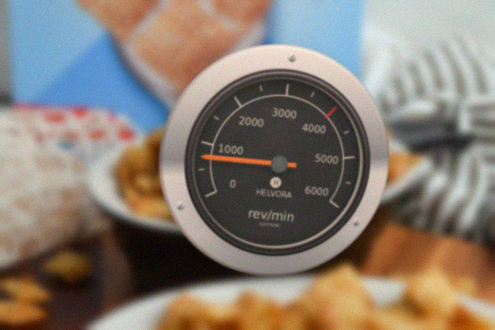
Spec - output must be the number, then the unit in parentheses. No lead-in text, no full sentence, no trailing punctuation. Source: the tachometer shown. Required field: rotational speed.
750 (rpm)
